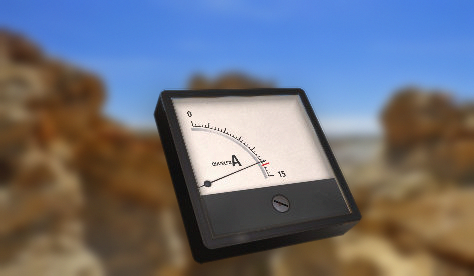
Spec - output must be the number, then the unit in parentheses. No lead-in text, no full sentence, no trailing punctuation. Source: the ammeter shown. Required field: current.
12.5 (A)
